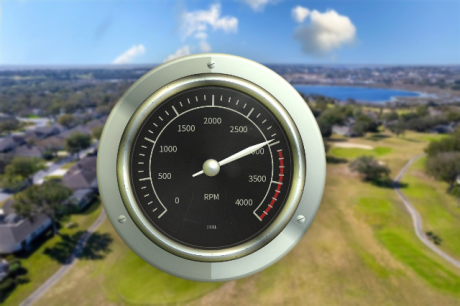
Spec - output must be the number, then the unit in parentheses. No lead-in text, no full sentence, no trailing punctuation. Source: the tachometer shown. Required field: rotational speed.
2950 (rpm)
